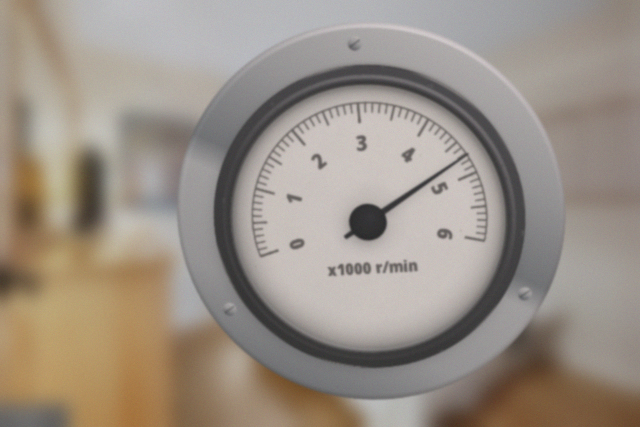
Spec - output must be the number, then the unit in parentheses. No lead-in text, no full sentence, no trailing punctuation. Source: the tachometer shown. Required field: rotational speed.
4700 (rpm)
